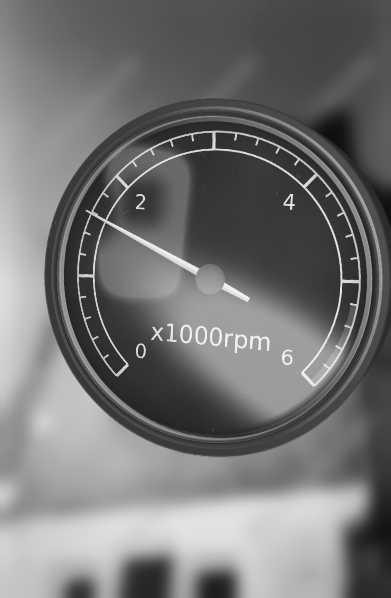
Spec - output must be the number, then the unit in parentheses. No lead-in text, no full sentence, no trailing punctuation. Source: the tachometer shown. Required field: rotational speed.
1600 (rpm)
